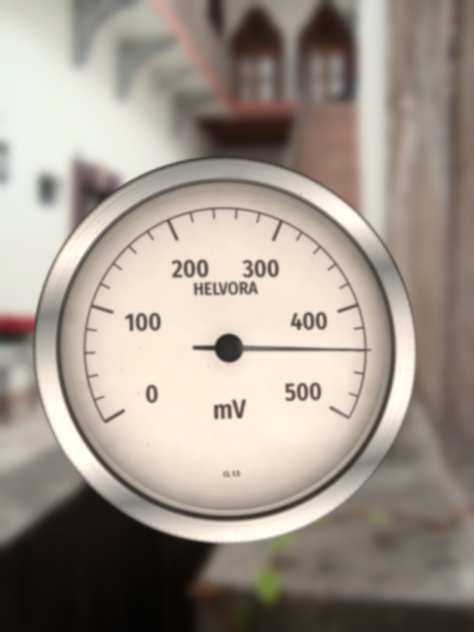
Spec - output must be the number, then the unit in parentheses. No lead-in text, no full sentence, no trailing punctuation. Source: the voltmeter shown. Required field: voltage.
440 (mV)
